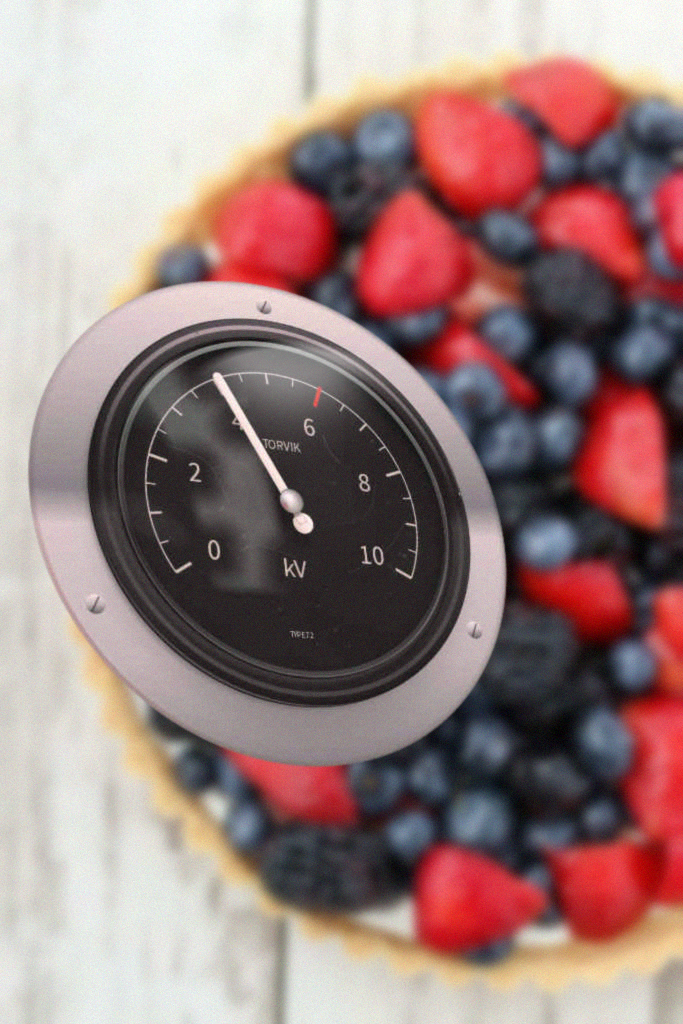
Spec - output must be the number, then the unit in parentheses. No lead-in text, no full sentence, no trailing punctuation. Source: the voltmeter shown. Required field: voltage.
4 (kV)
